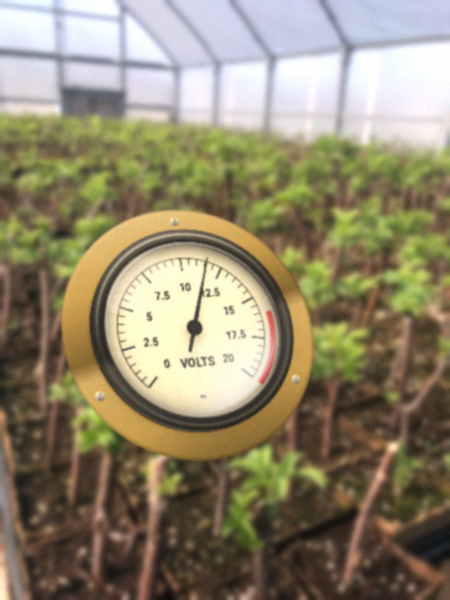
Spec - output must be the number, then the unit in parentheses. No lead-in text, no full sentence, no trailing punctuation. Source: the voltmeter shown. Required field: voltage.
11.5 (V)
